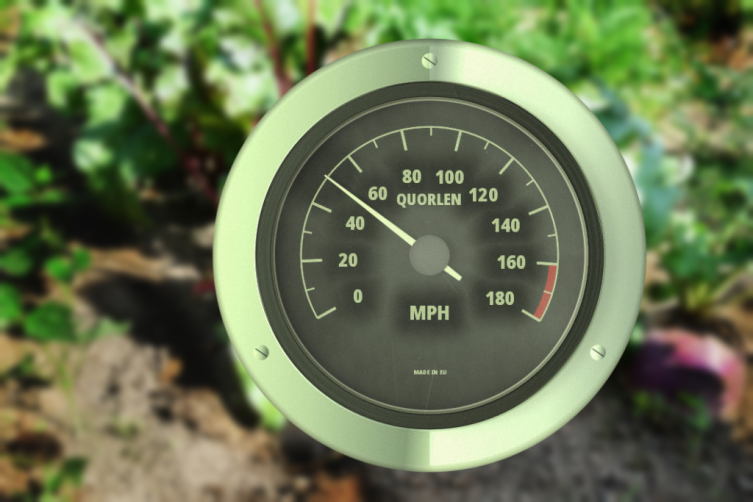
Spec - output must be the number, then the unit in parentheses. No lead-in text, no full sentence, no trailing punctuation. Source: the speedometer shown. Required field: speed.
50 (mph)
